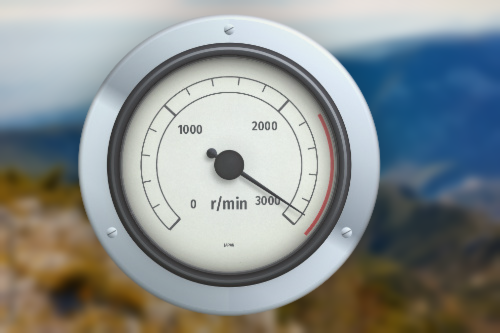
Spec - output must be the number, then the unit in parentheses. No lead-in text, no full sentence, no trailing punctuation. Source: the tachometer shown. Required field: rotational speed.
2900 (rpm)
